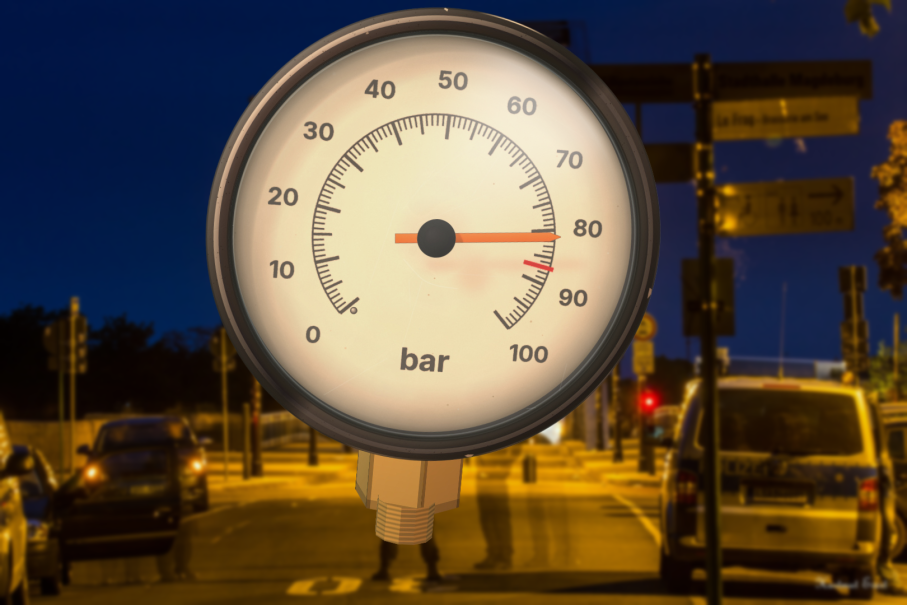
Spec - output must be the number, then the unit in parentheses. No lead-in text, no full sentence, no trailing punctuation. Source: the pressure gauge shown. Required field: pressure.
81 (bar)
